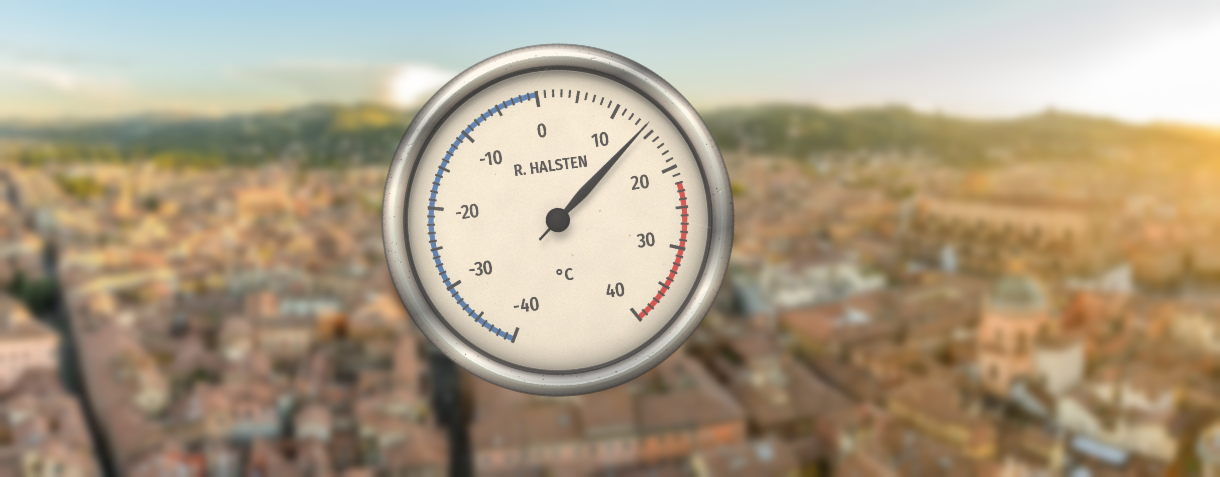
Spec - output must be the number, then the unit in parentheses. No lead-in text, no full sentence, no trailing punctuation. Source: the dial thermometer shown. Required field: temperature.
14 (°C)
